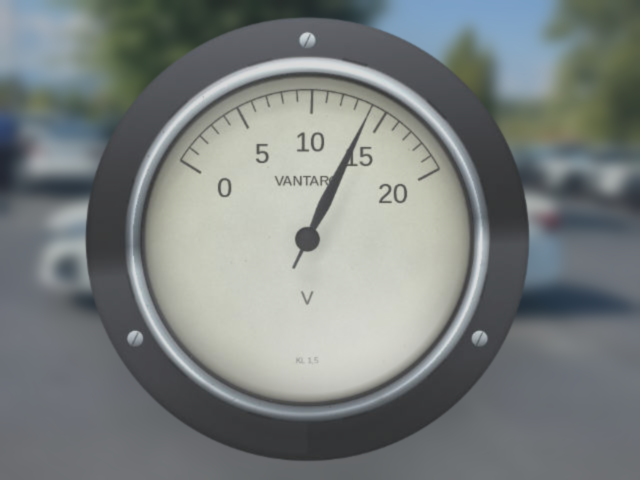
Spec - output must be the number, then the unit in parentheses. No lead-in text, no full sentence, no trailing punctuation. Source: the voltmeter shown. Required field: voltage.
14 (V)
